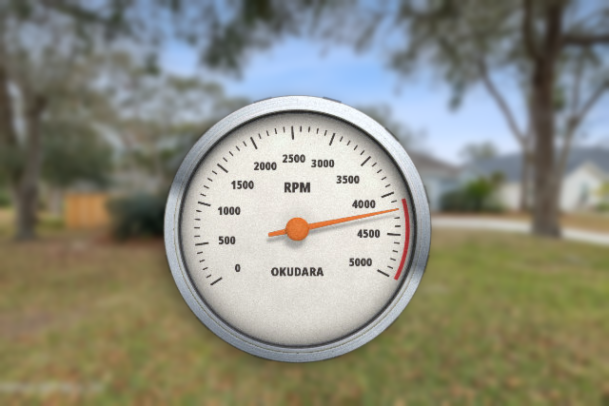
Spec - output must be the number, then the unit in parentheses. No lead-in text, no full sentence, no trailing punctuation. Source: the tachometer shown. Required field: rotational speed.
4200 (rpm)
